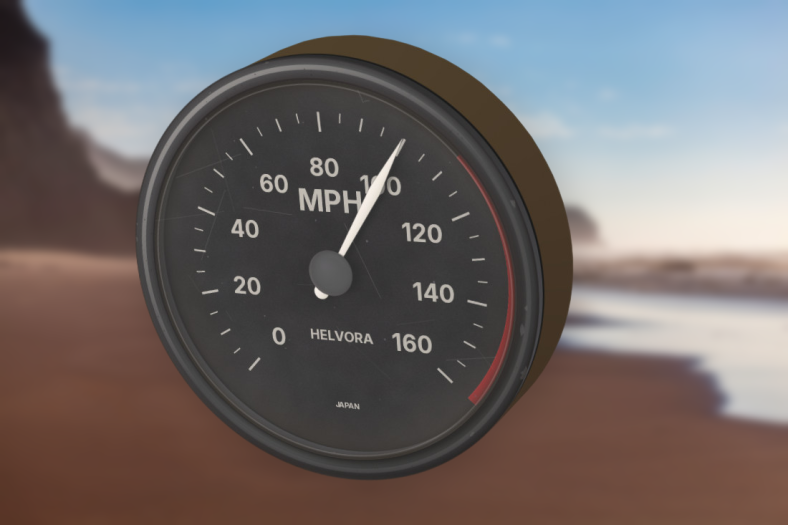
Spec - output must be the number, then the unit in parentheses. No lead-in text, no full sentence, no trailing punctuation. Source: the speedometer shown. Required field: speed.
100 (mph)
